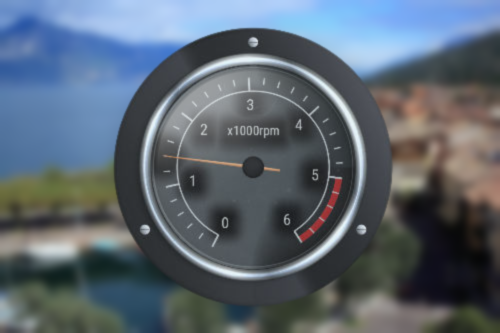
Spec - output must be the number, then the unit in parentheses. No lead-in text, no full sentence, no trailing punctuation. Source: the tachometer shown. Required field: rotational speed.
1400 (rpm)
